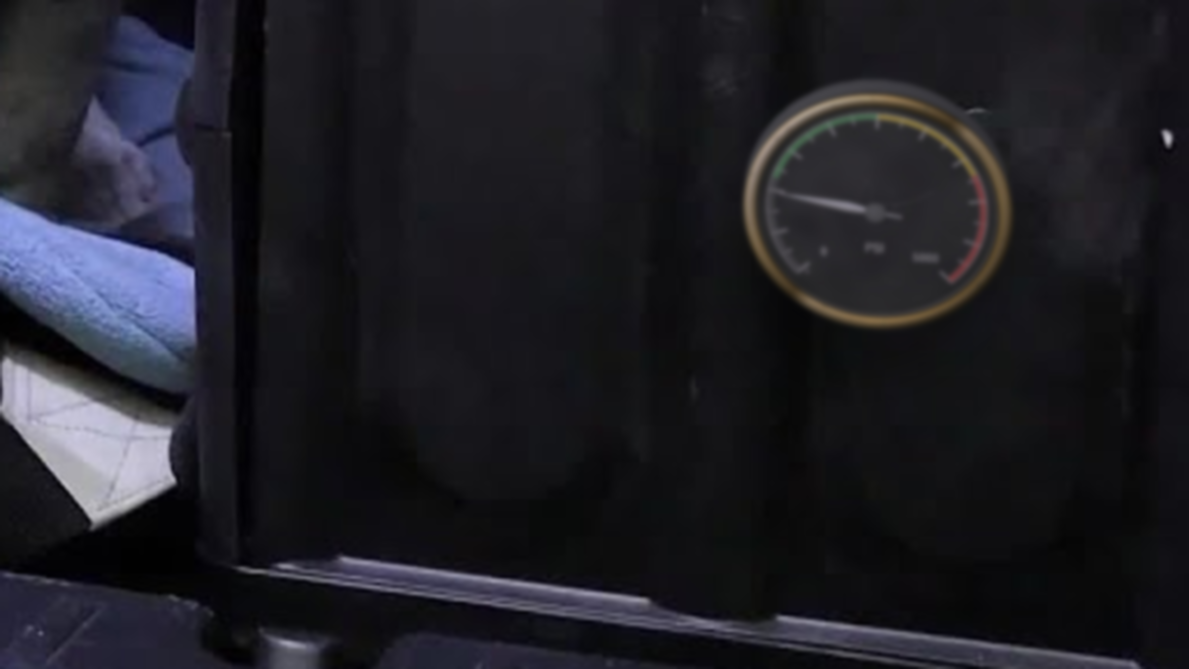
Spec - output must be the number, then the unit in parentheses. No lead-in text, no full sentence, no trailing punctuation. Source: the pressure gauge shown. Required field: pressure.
1000 (psi)
